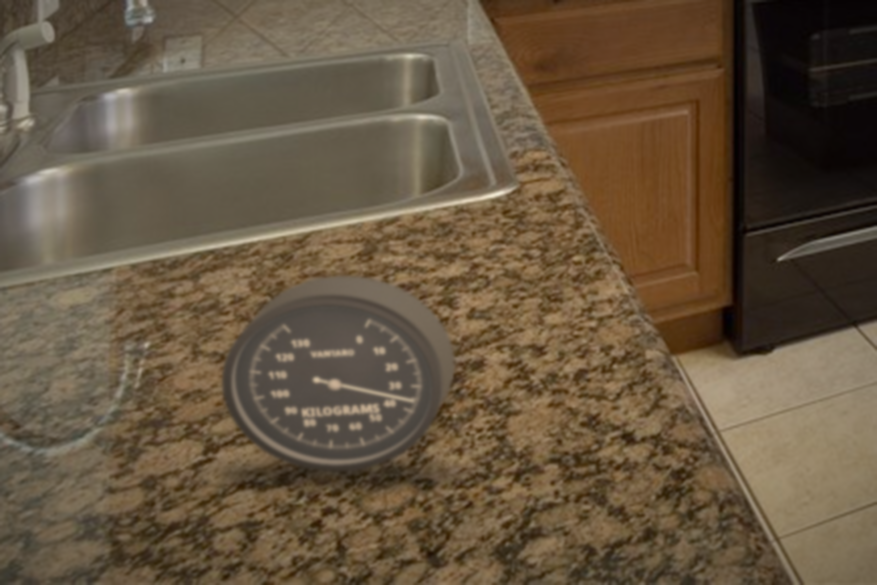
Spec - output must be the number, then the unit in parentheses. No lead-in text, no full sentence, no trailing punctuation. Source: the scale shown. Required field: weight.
35 (kg)
